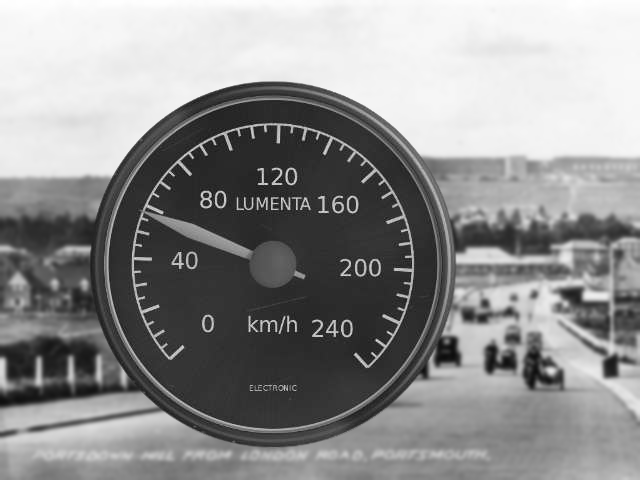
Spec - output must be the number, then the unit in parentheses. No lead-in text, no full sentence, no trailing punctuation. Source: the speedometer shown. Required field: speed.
57.5 (km/h)
